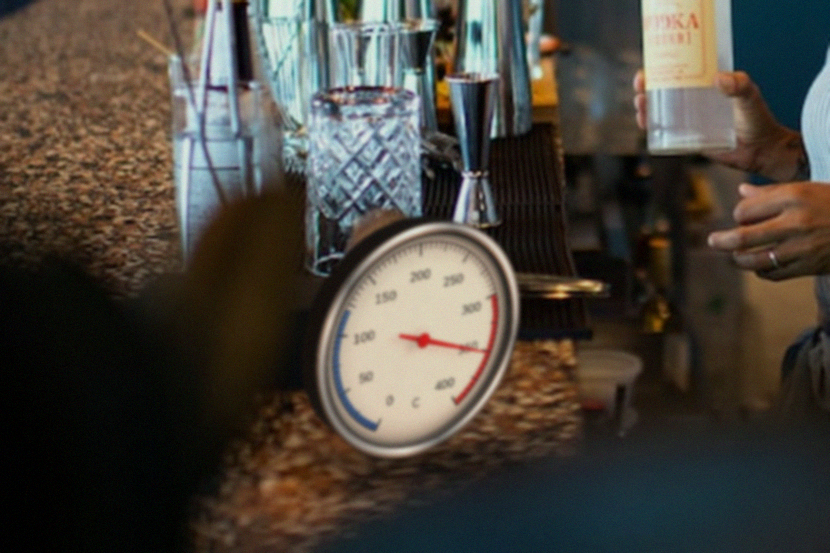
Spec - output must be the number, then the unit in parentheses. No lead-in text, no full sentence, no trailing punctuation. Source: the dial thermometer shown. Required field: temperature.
350 (°C)
